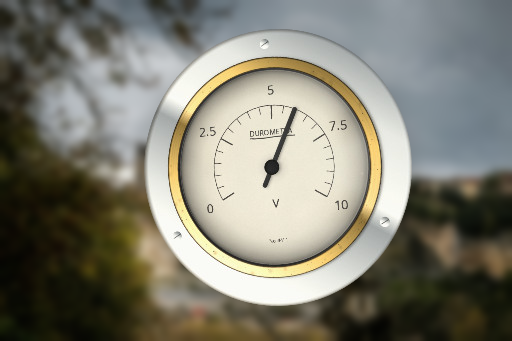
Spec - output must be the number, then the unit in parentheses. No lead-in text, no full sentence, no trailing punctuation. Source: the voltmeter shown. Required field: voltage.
6 (V)
